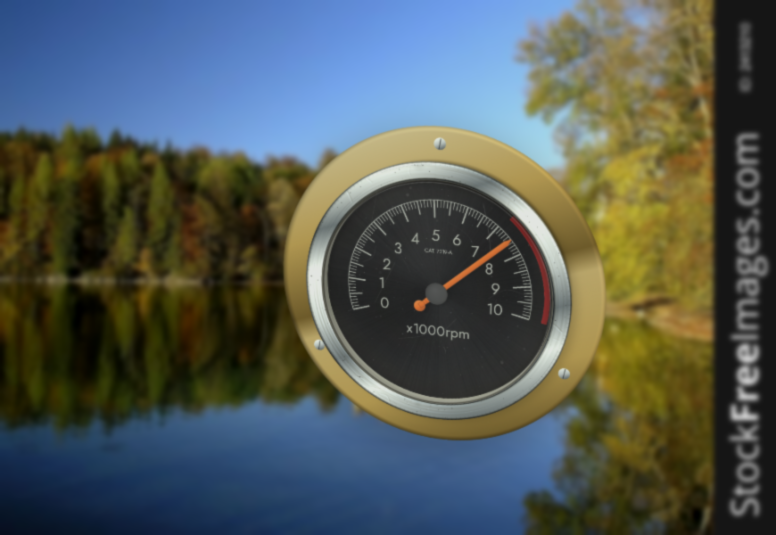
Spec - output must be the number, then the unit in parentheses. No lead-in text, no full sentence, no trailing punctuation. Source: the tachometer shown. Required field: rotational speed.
7500 (rpm)
